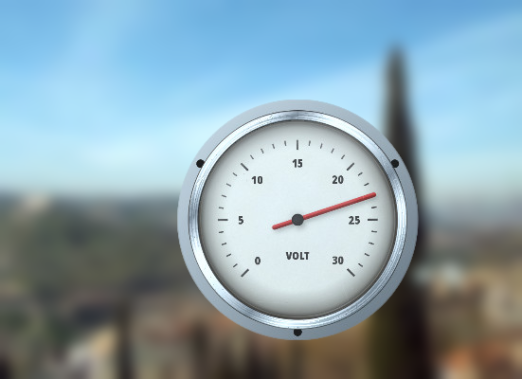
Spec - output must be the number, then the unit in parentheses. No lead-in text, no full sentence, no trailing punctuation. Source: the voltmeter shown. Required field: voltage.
23 (V)
